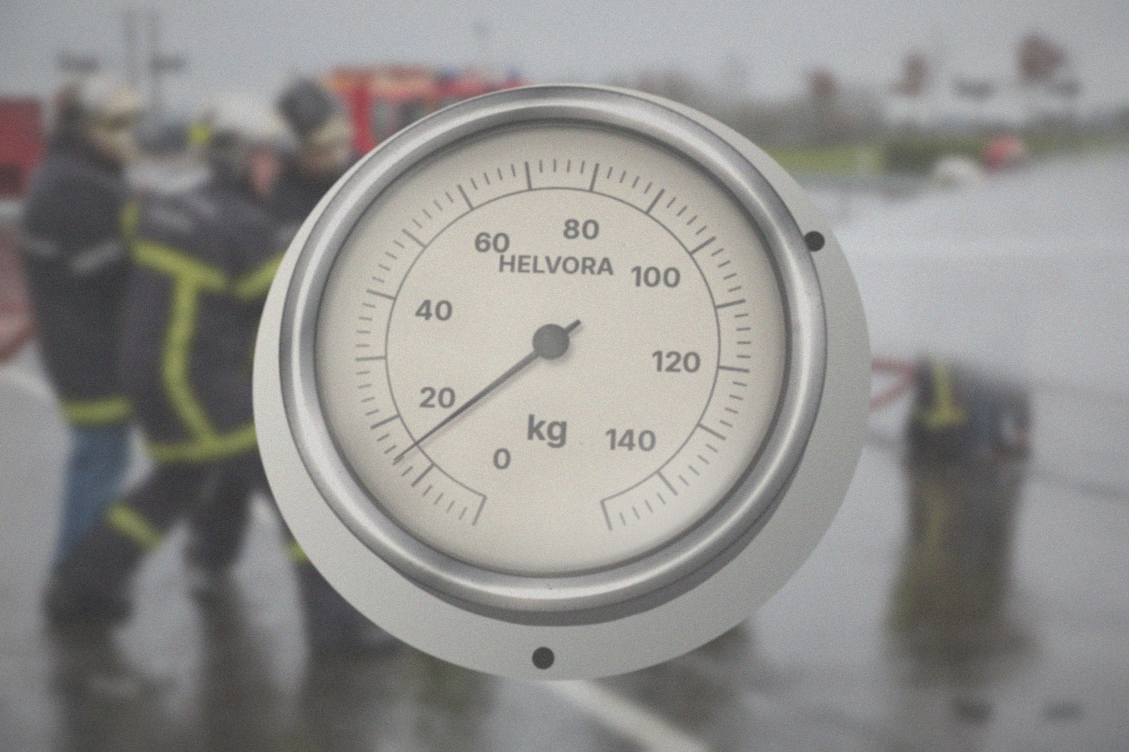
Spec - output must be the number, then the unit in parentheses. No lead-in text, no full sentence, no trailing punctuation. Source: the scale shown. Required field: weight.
14 (kg)
